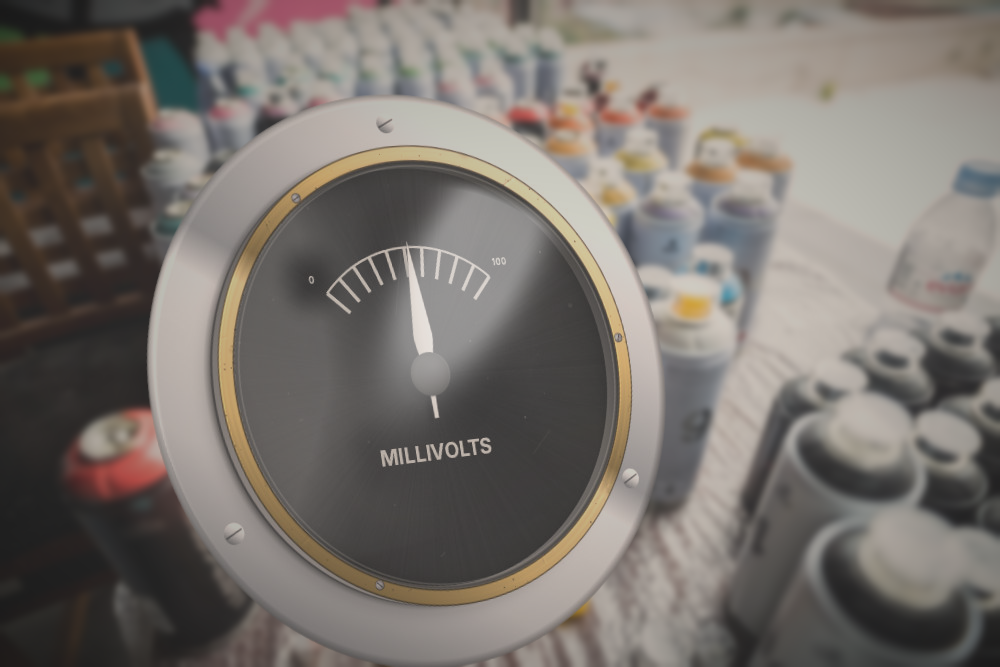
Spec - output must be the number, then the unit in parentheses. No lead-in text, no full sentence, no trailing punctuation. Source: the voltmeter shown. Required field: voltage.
50 (mV)
